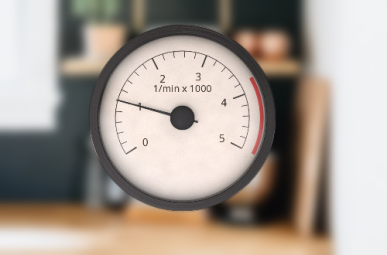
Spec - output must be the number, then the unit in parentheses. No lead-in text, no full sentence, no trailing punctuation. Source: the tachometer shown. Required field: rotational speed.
1000 (rpm)
